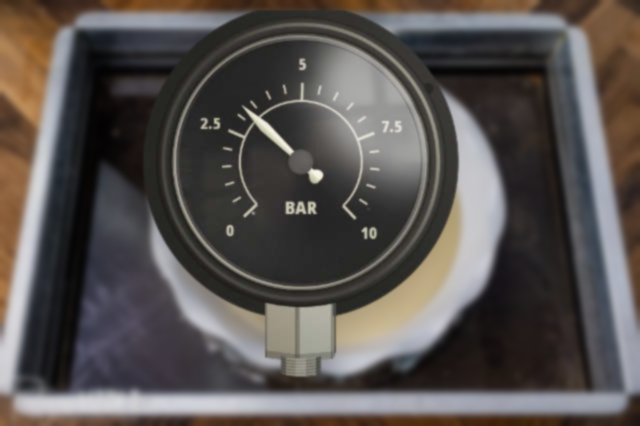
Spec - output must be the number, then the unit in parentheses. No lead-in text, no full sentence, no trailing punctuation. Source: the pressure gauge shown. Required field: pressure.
3.25 (bar)
